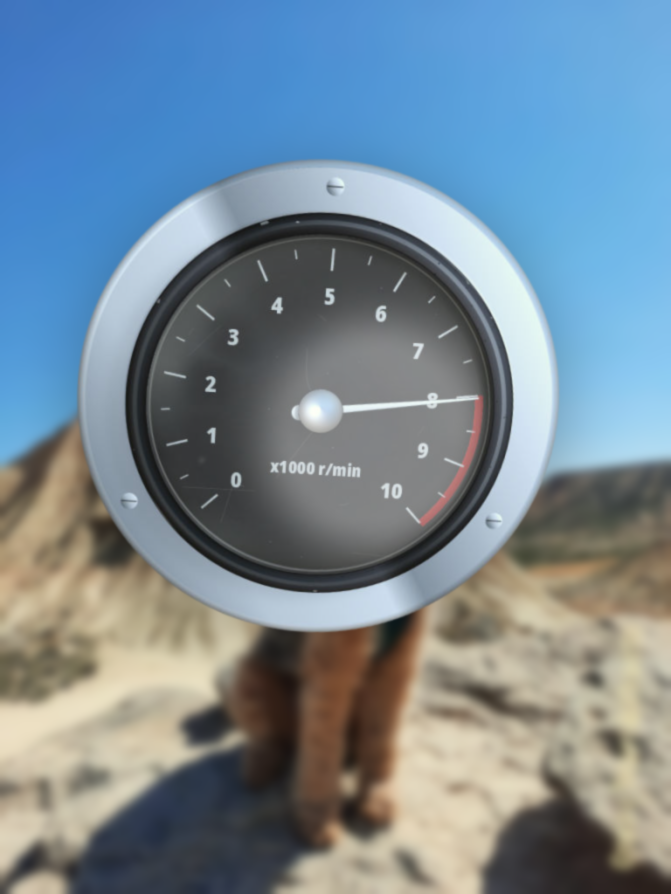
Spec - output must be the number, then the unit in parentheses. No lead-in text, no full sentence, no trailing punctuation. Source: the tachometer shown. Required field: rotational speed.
8000 (rpm)
